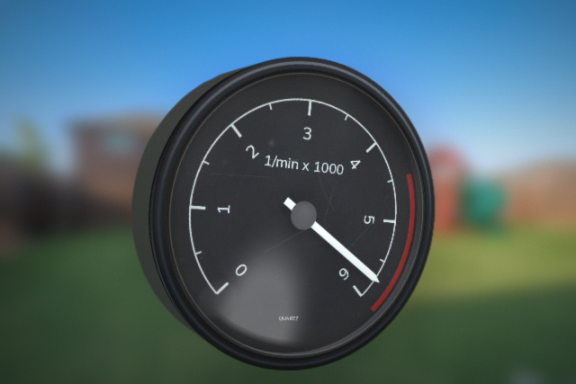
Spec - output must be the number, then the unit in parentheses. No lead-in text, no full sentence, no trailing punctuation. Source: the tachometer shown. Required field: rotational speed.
5750 (rpm)
